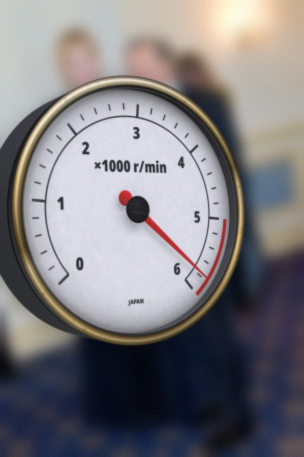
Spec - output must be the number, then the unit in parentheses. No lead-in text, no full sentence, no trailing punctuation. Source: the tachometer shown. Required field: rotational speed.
5800 (rpm)
